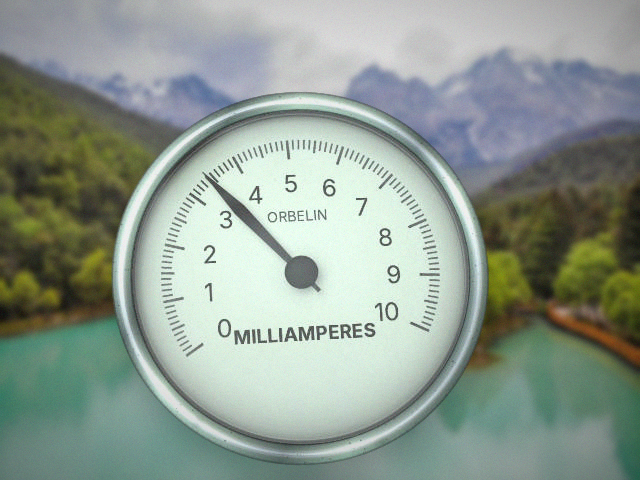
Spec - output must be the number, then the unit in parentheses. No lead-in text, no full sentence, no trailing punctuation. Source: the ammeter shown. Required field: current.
3.4 (mA)
